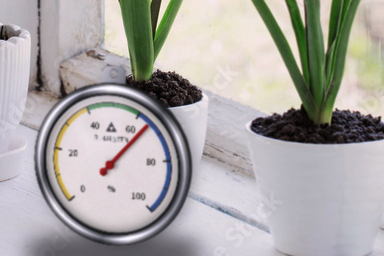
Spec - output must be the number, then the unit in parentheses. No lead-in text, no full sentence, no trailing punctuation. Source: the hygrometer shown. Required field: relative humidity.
65 (%)
